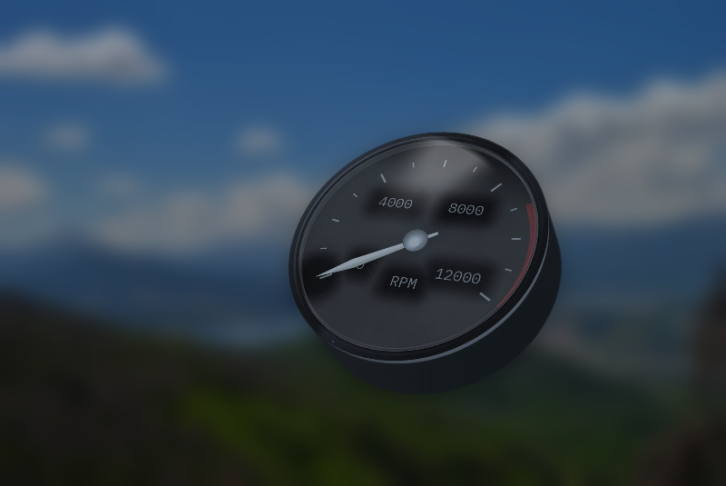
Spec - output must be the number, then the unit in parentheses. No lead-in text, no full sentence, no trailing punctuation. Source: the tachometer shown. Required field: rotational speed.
0 (rpm)
